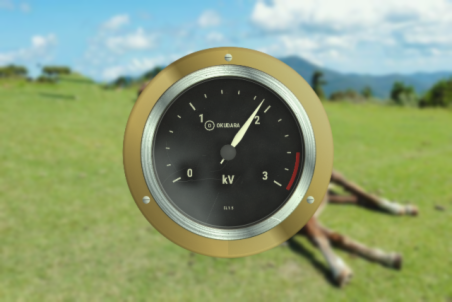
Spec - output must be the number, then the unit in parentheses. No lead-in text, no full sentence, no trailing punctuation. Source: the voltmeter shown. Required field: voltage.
1.9 (kV)
